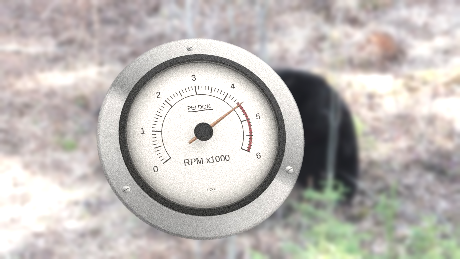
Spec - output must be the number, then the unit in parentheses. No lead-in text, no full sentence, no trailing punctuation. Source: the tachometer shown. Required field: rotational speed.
4500 (rpm)
